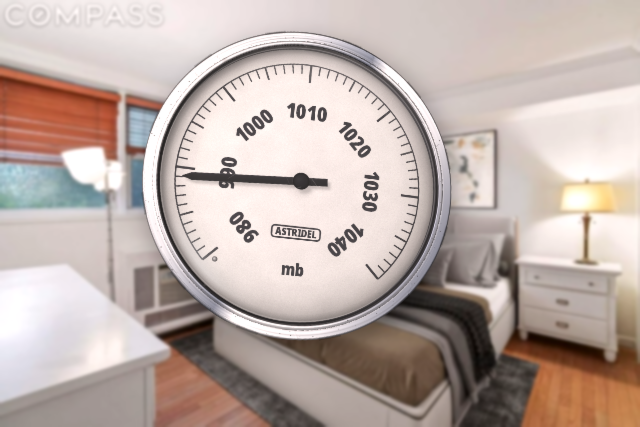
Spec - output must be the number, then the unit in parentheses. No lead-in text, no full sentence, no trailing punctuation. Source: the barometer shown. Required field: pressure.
989 (mbar)
